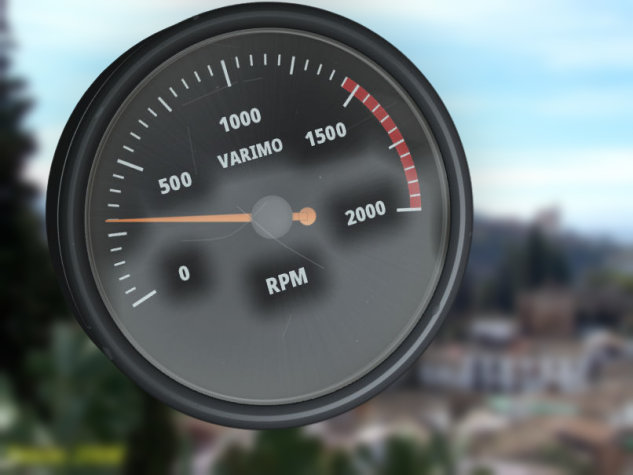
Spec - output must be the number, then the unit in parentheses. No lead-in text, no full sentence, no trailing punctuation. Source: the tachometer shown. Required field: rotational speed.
300 (rpm)
